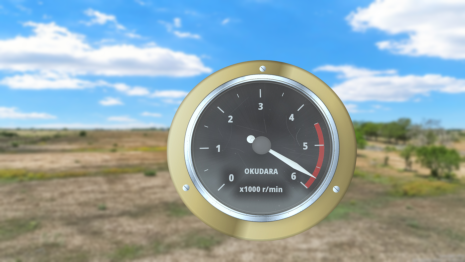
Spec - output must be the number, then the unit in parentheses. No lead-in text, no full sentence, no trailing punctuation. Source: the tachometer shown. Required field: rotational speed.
5750 (rpm)
